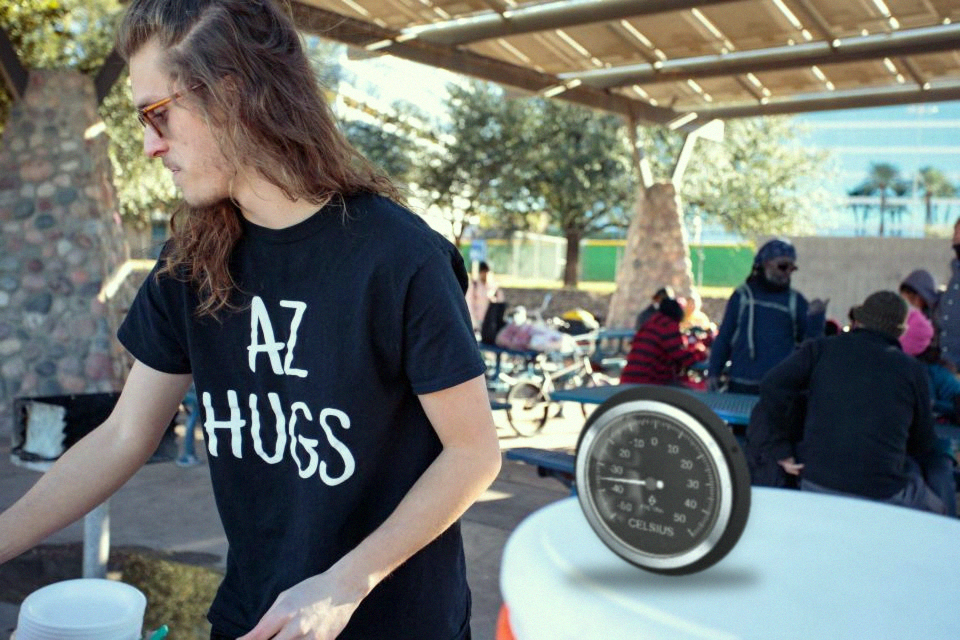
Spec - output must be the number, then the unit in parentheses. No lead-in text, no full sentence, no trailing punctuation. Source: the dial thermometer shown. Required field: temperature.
-35 (°C)
